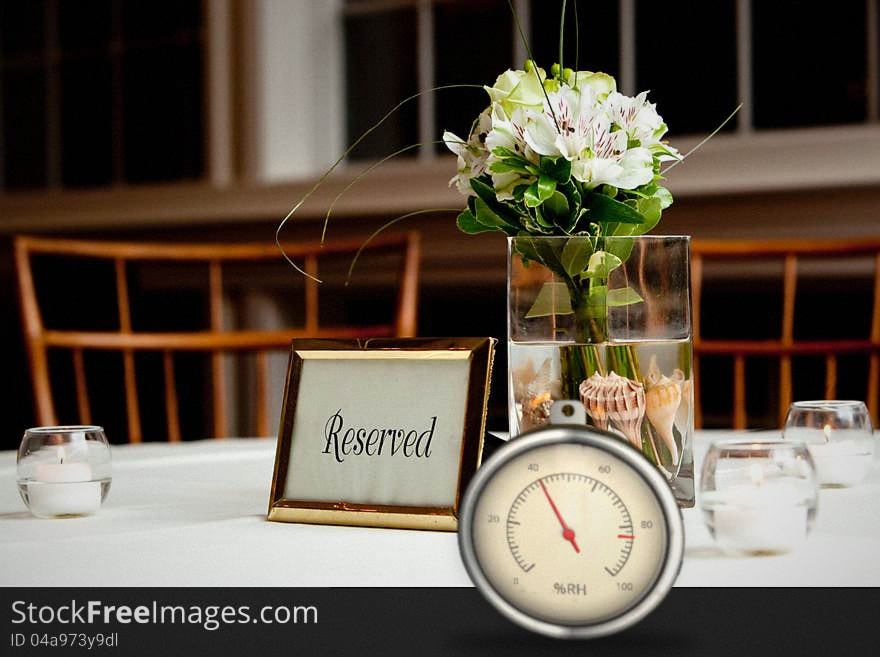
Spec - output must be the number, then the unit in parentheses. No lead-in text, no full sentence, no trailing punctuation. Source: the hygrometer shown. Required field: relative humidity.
40 (%)
